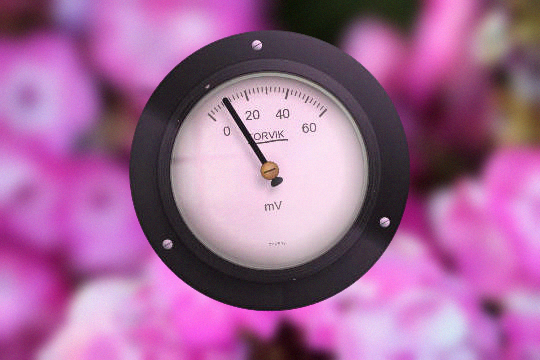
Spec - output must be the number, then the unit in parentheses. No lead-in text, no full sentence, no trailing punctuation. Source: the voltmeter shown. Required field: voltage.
10 (mV)
